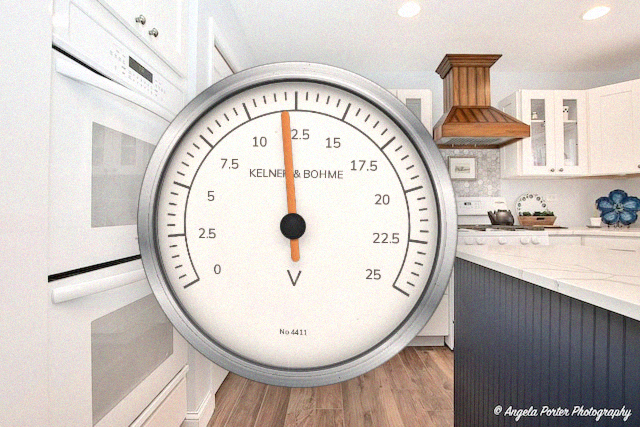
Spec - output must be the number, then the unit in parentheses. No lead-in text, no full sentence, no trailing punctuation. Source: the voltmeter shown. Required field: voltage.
12 (V)
